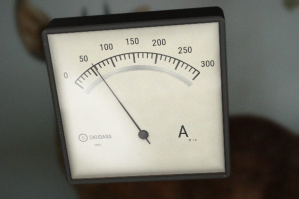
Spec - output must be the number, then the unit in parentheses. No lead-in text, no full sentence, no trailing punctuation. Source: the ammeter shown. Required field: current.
60 (A)
